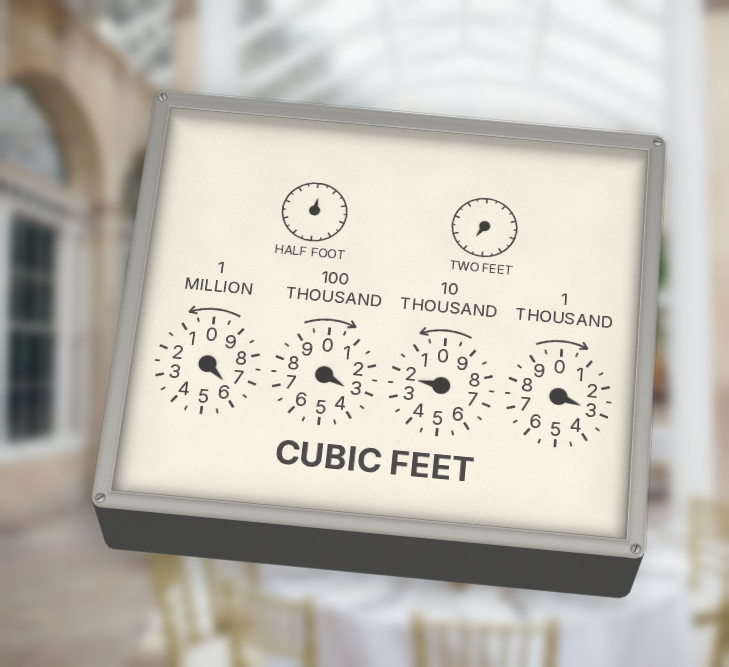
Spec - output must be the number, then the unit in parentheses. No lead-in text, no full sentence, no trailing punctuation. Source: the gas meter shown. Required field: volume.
632300 (ft³)
